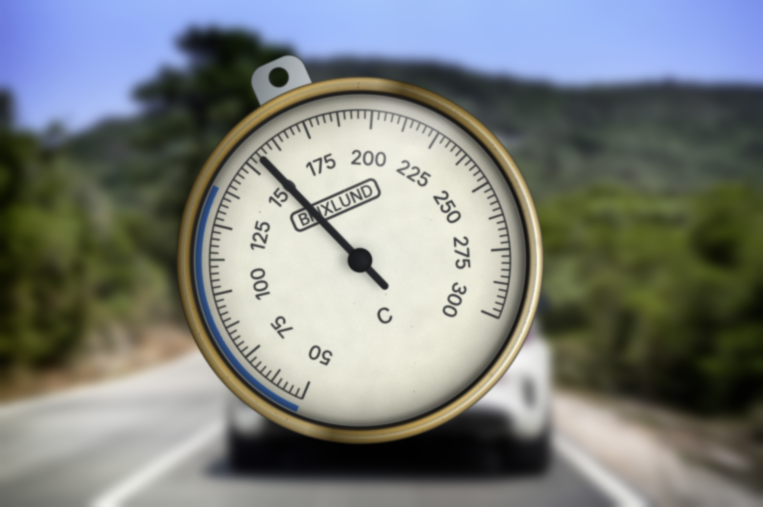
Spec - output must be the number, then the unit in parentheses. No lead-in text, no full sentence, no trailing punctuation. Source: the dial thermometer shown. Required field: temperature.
155 (°C)
